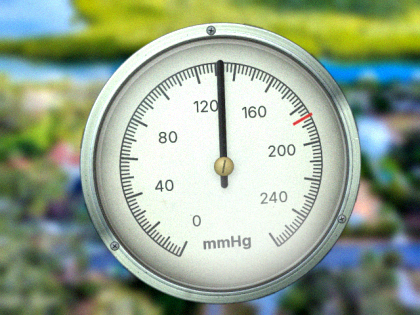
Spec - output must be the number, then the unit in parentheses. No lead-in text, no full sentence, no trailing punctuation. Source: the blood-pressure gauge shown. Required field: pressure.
132 (mmHg)
